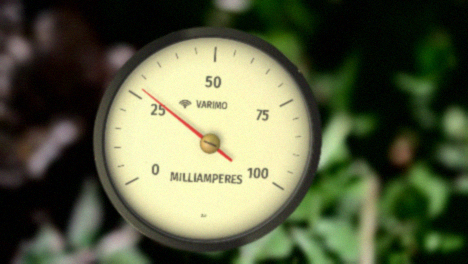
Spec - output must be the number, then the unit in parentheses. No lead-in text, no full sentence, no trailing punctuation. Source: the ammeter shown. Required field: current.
27.5 (mA)
